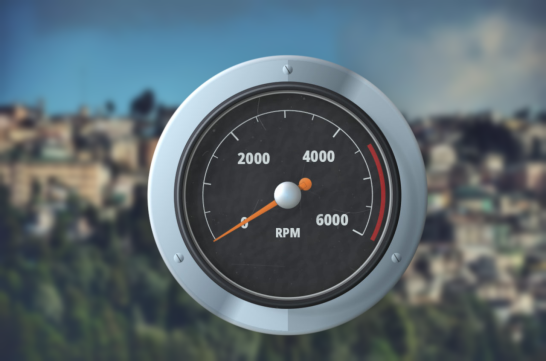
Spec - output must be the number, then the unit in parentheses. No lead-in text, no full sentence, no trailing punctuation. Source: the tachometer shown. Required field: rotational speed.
0 (rpm)
